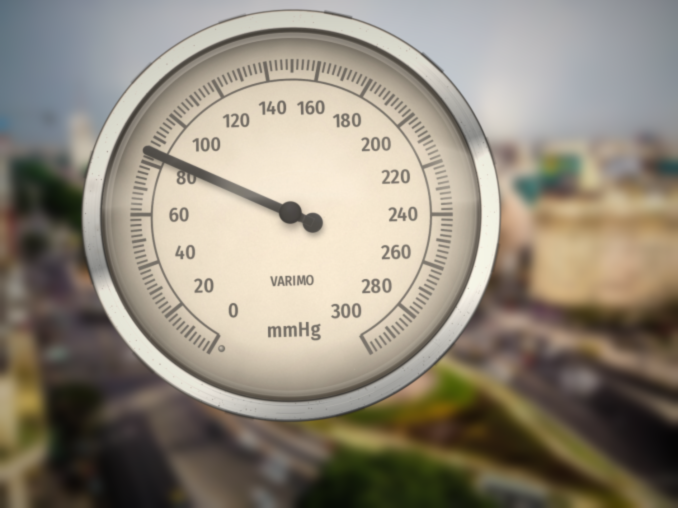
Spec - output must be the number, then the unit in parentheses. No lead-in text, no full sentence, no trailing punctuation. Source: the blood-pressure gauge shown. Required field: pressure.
84 (mmHg)
